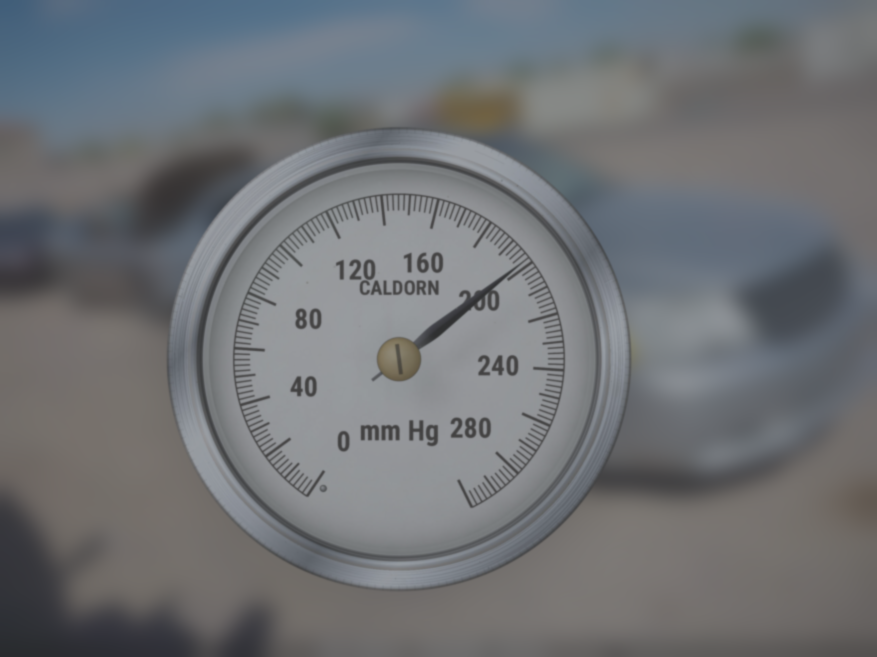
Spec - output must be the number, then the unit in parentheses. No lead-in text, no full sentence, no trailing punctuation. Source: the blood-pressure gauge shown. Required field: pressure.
198 (mmHg)
